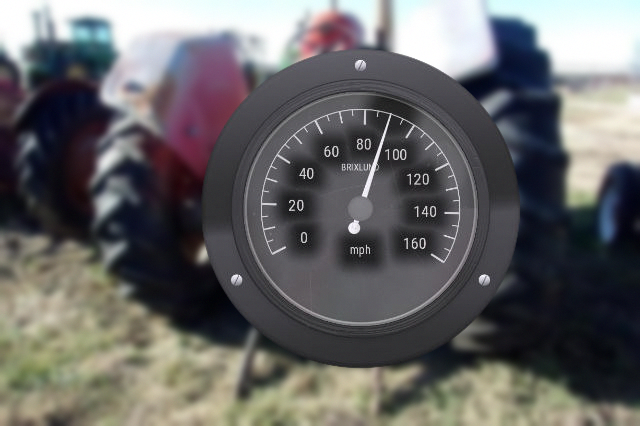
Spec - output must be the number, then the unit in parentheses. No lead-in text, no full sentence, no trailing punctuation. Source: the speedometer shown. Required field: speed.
90 (mph)
